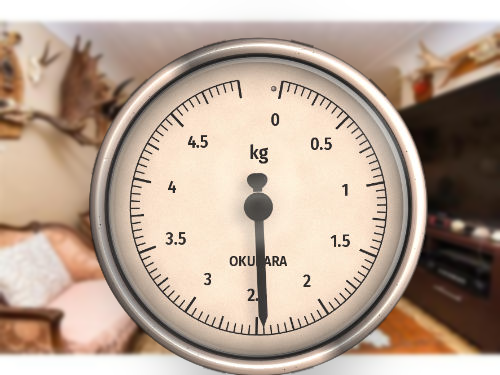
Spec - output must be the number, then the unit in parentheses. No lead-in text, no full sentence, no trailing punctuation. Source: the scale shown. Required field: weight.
2.45 (kg)
